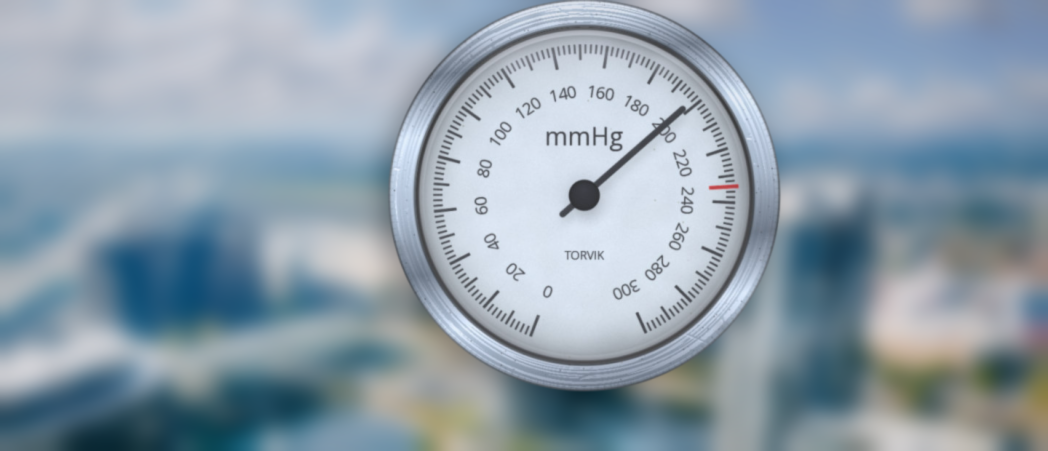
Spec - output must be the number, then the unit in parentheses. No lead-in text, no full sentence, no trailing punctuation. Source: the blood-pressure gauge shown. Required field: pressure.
198 (mmHg)
